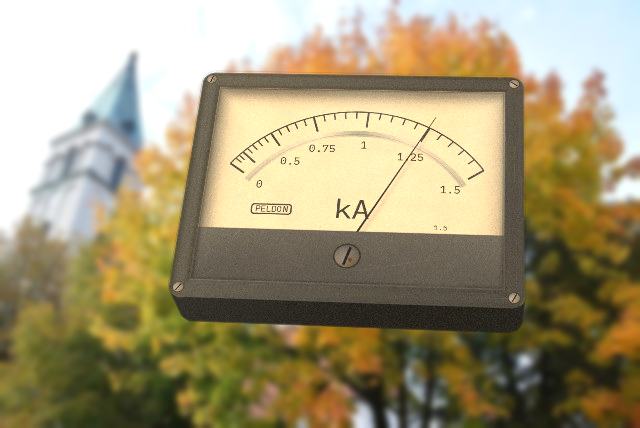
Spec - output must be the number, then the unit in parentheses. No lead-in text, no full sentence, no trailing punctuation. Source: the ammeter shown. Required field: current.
1.25 (kA)
